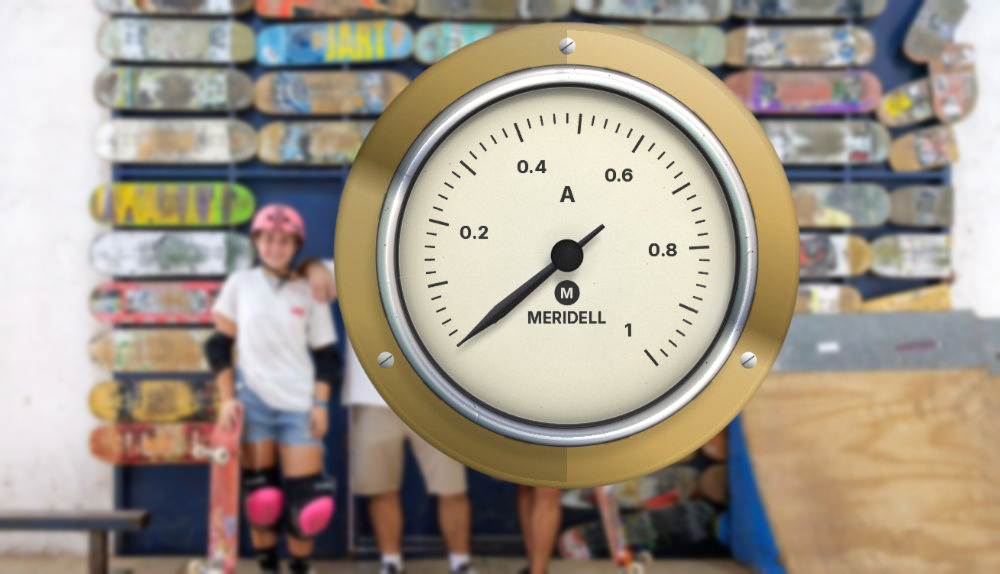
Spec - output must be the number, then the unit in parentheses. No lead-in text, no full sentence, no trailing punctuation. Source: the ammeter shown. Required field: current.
0 (A)
